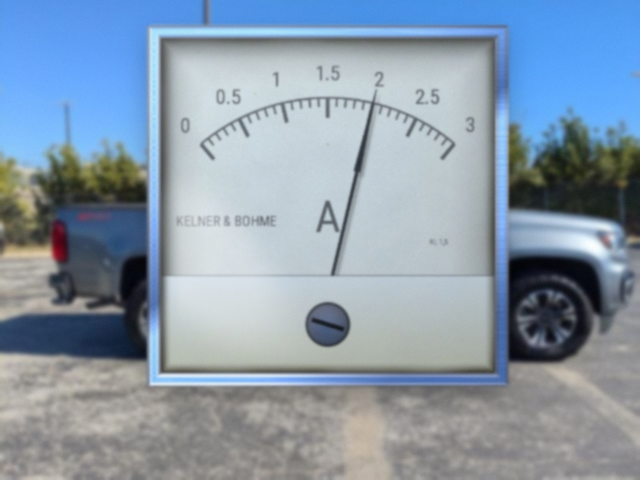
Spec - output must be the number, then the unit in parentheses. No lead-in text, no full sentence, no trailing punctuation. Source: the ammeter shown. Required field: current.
2 (A)
